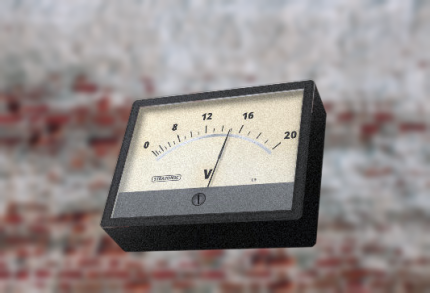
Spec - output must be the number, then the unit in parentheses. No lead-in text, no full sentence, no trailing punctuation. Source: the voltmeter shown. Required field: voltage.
15 (V)
